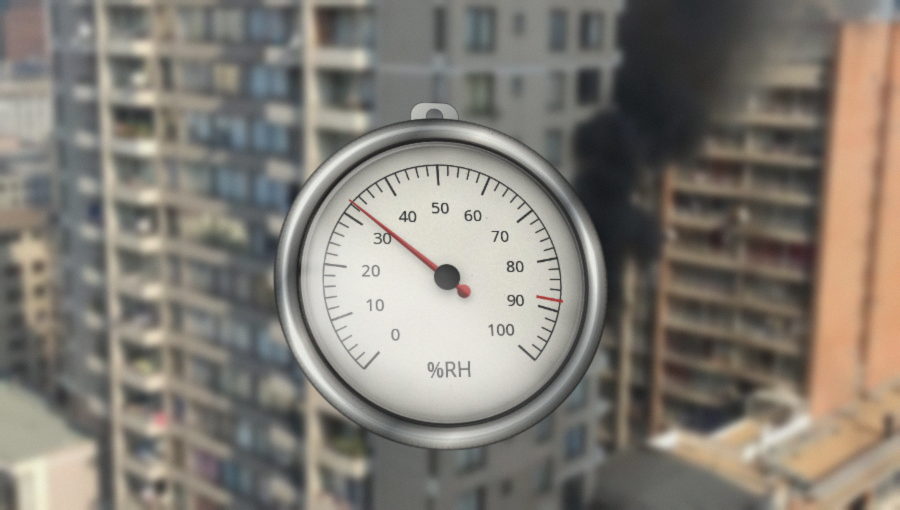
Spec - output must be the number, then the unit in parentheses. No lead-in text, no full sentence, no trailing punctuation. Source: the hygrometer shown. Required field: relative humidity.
32 (%)
